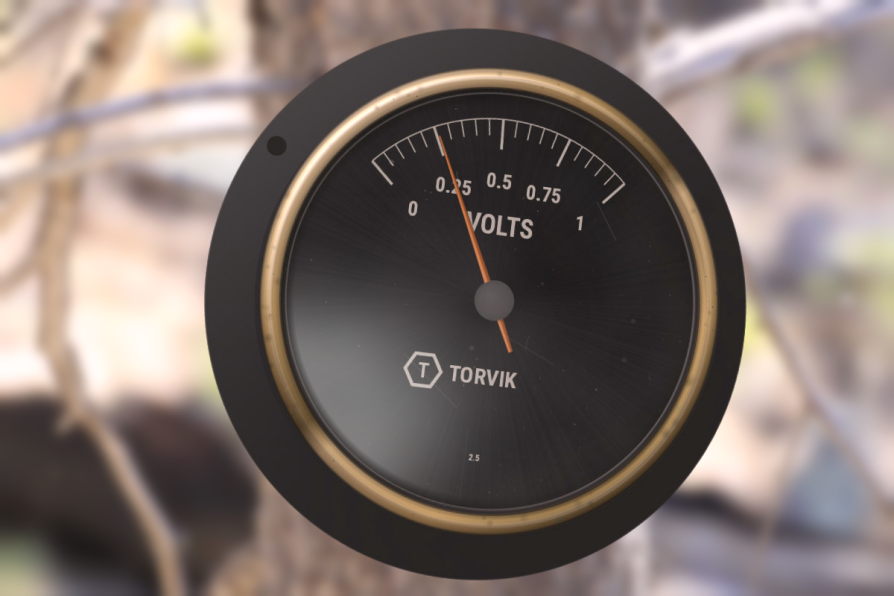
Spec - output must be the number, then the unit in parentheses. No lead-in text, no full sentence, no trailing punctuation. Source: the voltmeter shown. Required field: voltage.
0.25 (V)
